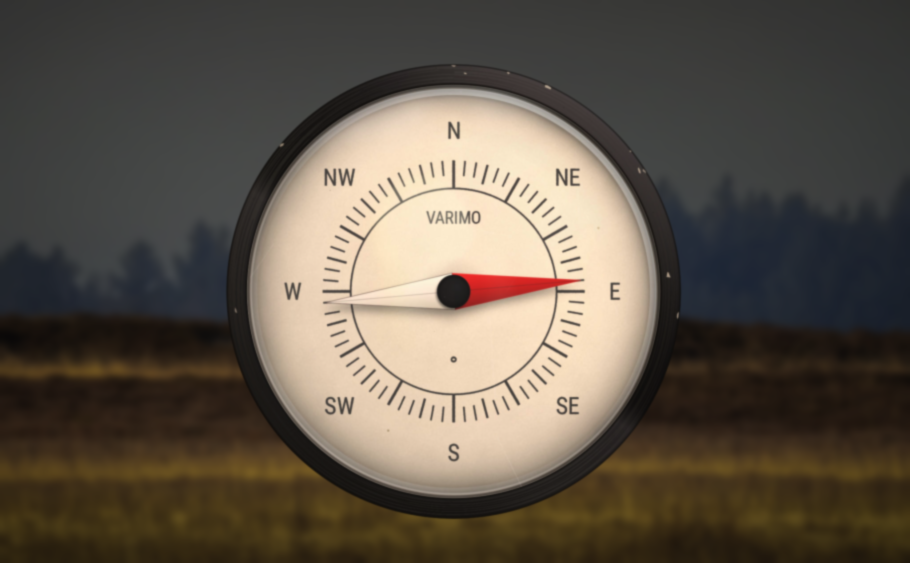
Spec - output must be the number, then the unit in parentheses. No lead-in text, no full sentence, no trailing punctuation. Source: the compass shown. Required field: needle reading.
85 (°)
